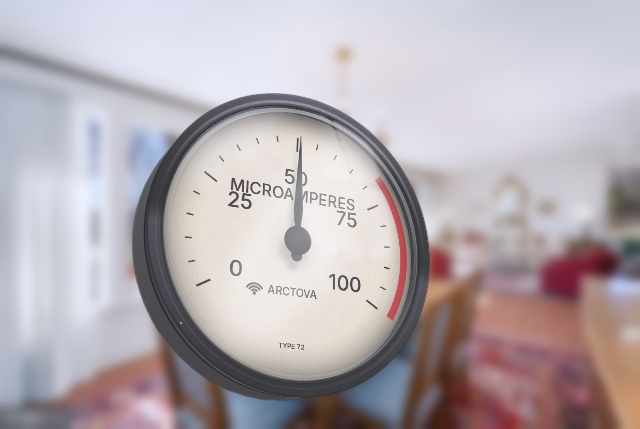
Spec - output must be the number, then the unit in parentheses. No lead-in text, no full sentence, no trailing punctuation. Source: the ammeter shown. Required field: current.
50 (µA)
